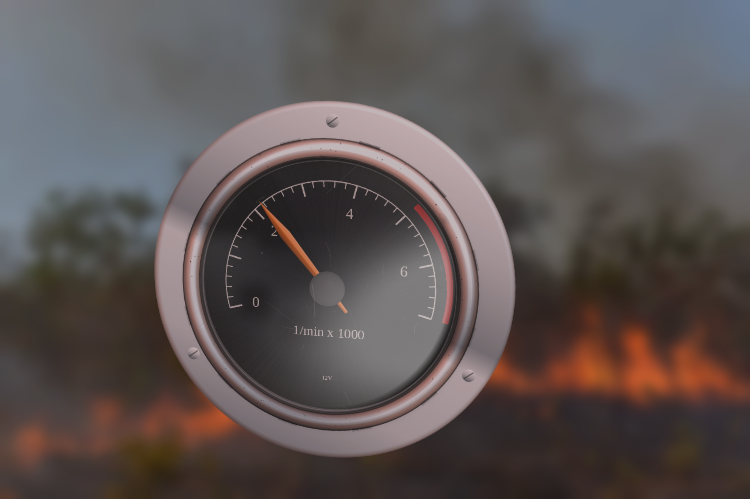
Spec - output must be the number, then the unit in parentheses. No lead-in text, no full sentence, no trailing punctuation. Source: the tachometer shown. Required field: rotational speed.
2200 (rpm)
